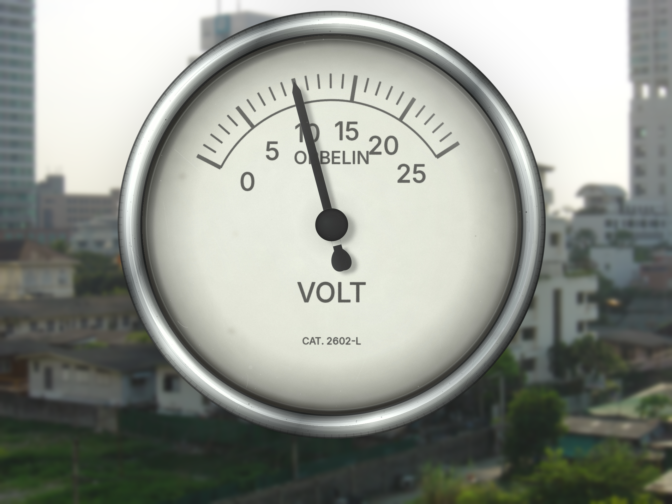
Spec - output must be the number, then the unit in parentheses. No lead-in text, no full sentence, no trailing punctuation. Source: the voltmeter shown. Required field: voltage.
10 (V)
